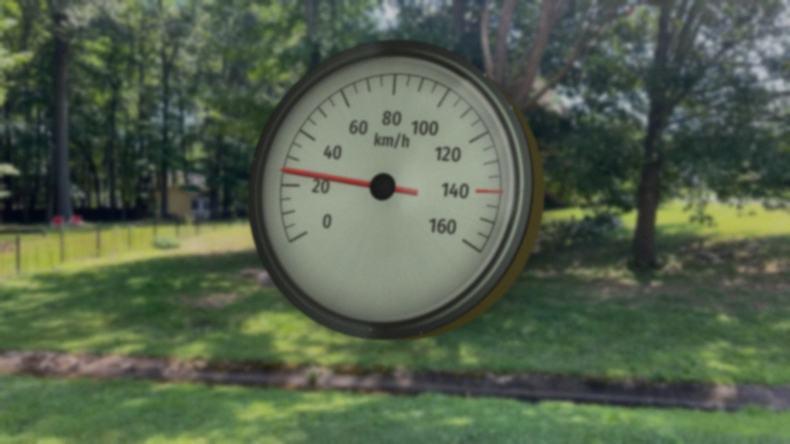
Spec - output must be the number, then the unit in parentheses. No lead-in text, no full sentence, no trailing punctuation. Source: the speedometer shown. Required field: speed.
25 (km/h)
